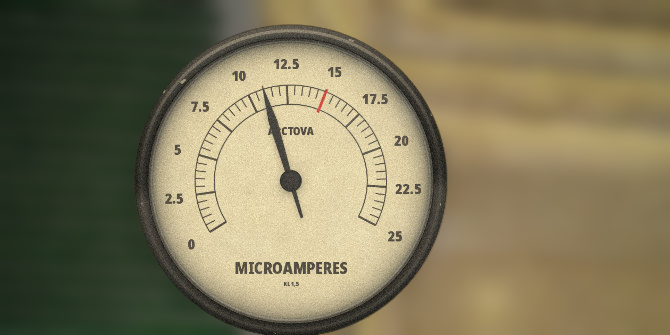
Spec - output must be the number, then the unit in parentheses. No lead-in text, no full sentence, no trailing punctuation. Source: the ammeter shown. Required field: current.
11 (µA)
